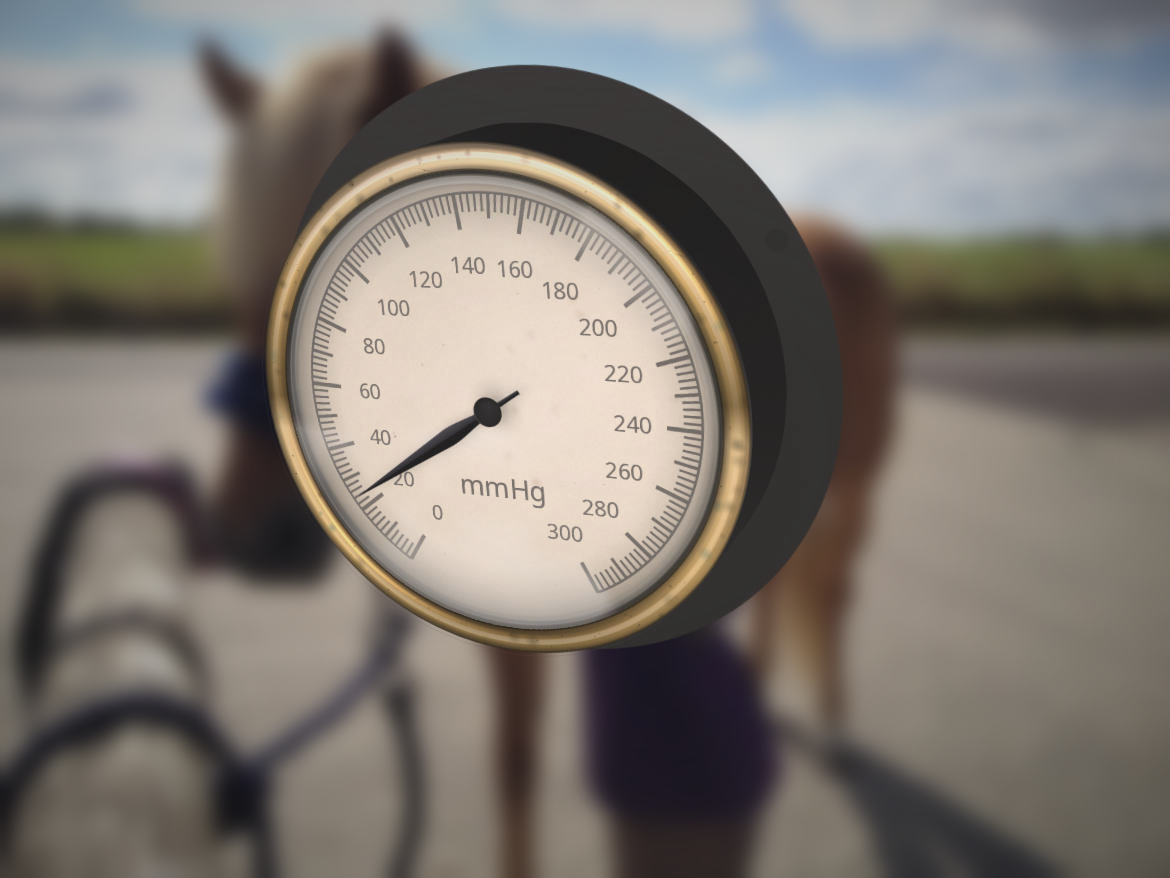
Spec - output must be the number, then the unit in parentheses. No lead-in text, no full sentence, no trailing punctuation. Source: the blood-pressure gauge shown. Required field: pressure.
24 (mmHg)
